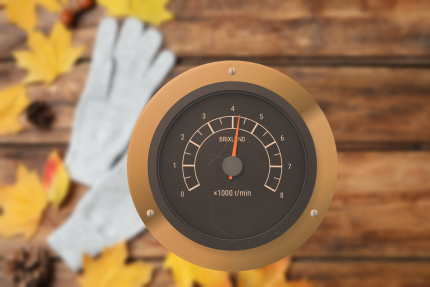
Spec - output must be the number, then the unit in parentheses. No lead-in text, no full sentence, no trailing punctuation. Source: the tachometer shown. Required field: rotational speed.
4250 (rpm)
